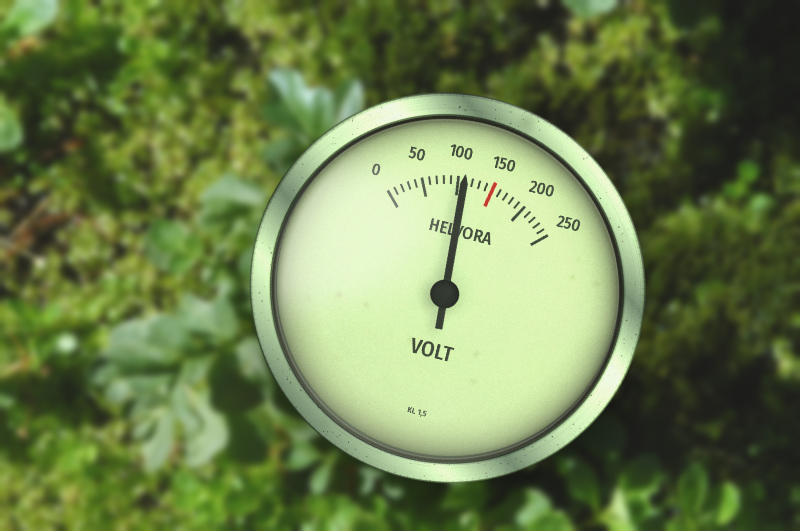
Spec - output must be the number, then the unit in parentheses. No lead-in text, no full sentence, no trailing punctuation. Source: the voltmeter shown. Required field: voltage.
110 (V)
